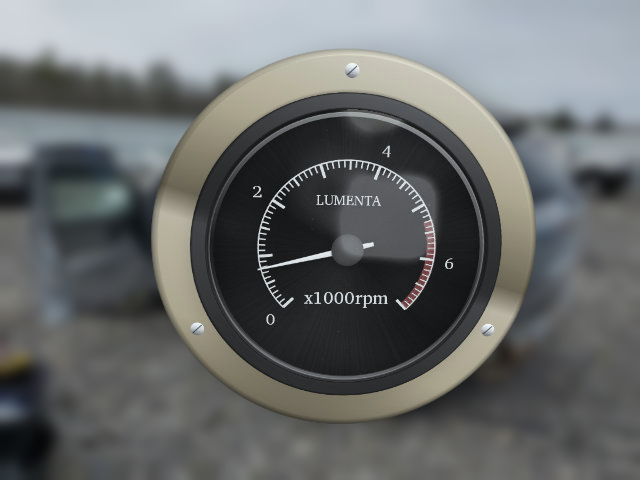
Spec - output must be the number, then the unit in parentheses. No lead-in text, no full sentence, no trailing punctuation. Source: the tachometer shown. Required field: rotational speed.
800 (rpm)
